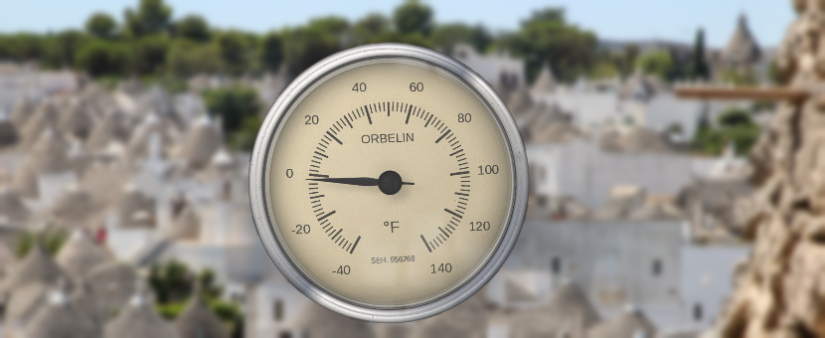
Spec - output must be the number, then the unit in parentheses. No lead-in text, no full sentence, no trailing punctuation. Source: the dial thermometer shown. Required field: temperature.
-2 (°F)
